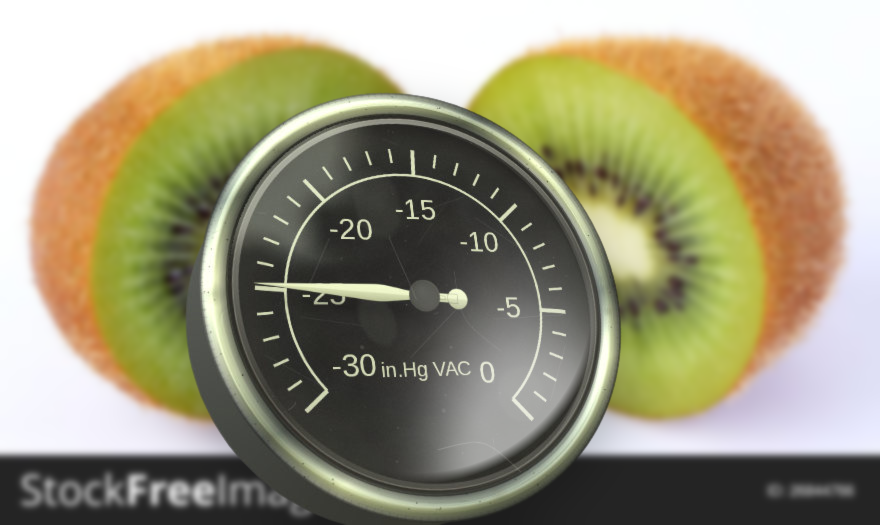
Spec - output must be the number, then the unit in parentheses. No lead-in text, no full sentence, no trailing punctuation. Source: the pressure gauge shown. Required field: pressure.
-25 (inHg)
